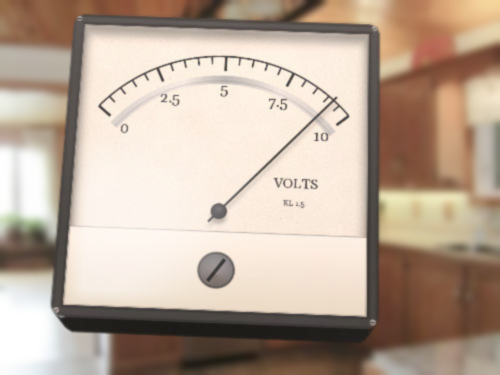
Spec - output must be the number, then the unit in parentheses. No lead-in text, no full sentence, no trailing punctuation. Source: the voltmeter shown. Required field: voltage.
9.25 (V)
